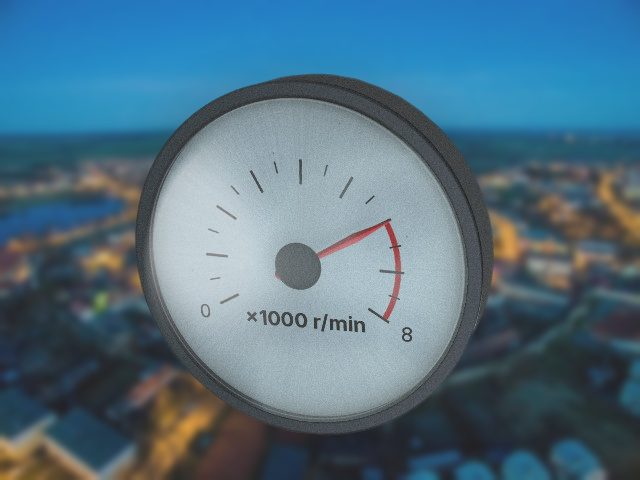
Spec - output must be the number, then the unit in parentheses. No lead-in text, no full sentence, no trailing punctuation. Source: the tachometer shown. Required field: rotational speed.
6000 (rpm)
